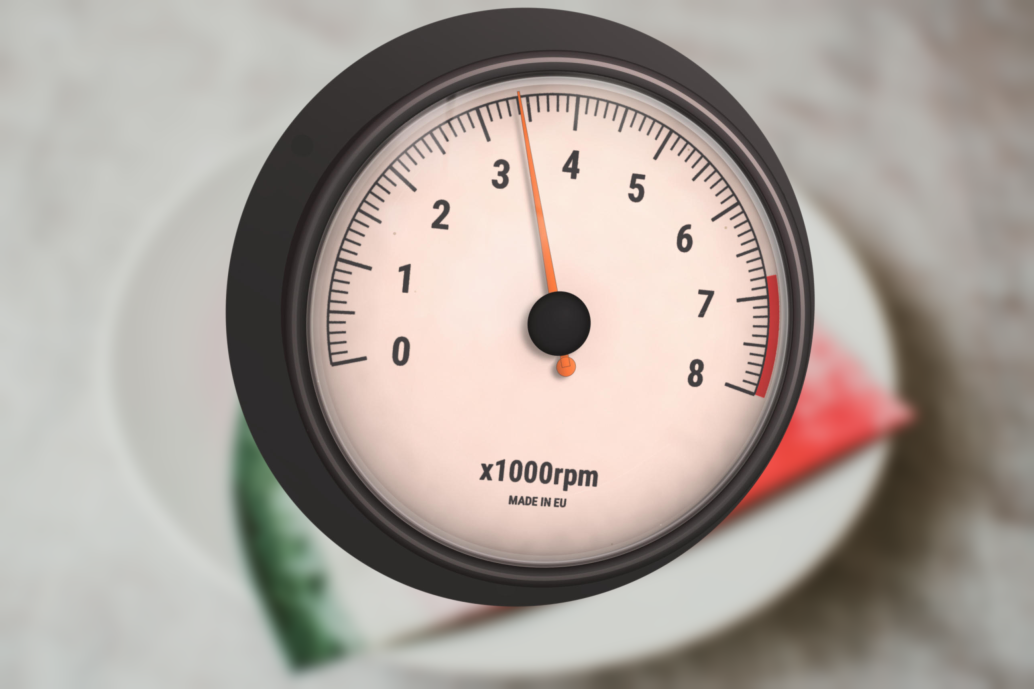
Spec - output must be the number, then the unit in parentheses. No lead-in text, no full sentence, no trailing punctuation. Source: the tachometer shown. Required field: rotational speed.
3400 (rpm)
